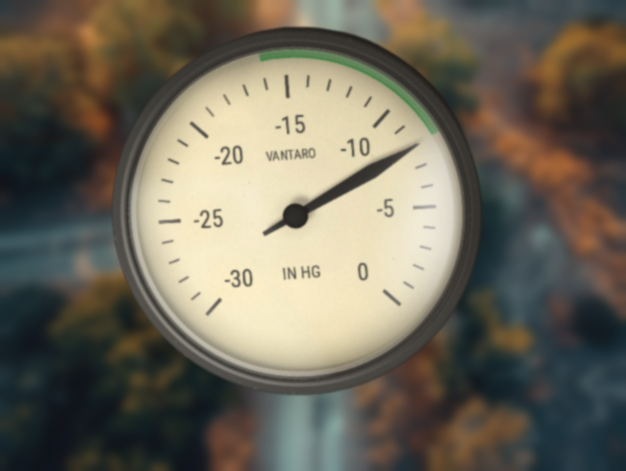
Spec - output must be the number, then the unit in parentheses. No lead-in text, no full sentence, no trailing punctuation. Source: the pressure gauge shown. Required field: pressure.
-8 (inHg)
